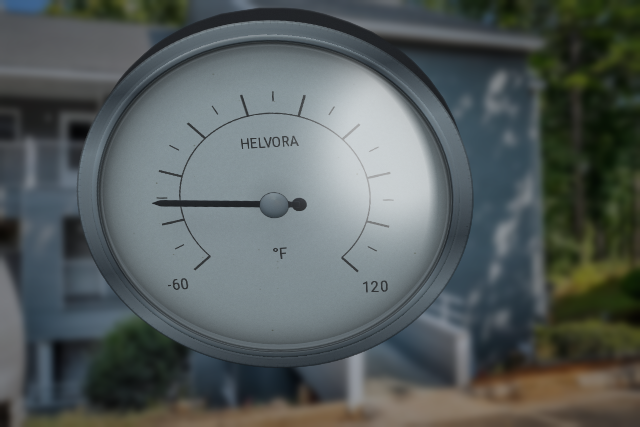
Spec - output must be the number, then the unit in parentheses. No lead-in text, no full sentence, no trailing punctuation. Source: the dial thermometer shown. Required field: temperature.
-30 (°F)
